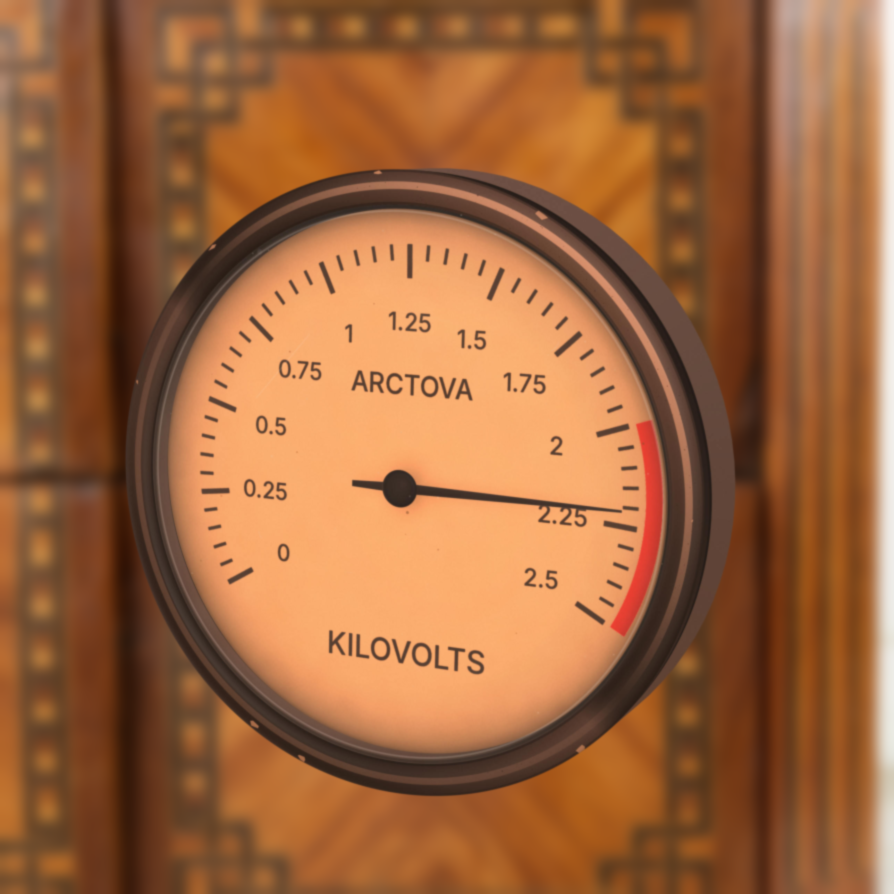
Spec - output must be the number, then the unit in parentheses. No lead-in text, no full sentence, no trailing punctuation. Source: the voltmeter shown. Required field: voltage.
2.2 (kV)
